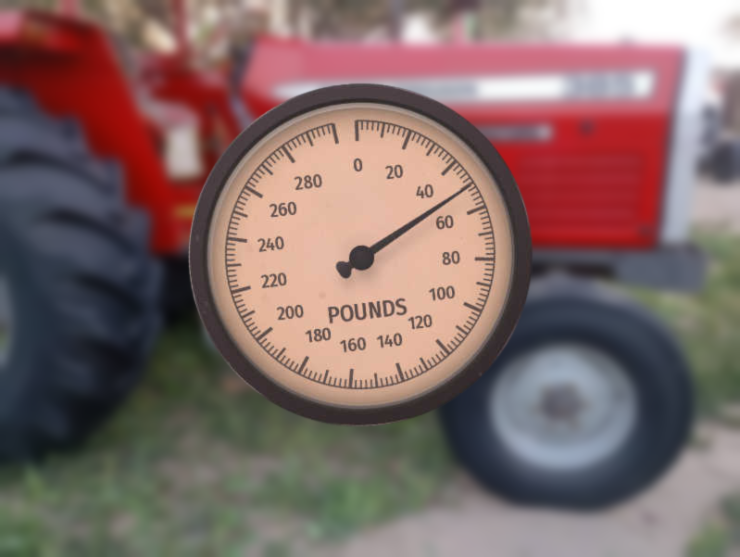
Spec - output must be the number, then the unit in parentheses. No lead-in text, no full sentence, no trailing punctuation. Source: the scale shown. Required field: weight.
50 (lb)
